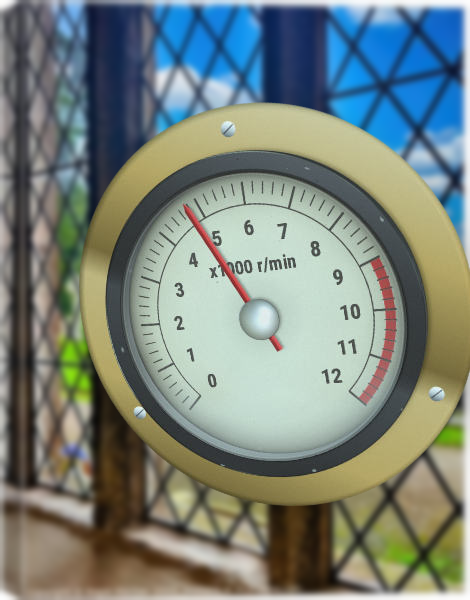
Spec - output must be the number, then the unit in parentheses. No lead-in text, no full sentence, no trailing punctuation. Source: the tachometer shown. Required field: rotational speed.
4800 (rpm)
